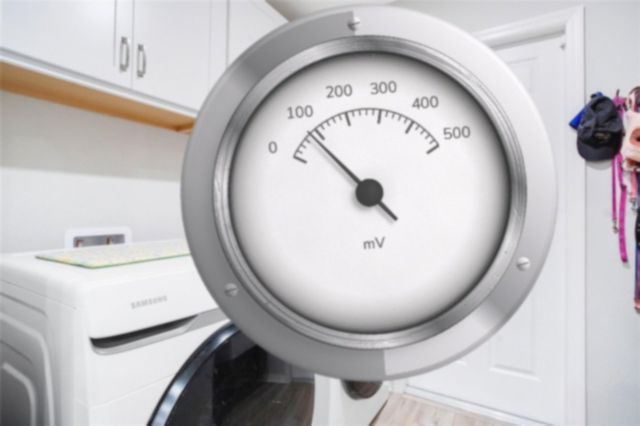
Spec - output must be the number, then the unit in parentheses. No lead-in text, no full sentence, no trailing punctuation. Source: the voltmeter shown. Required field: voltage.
80 (mV)
